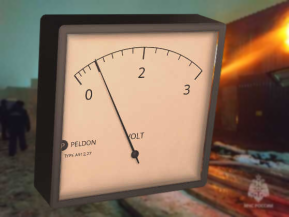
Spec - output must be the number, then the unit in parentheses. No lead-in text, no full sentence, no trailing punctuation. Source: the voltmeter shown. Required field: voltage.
1 (V)
